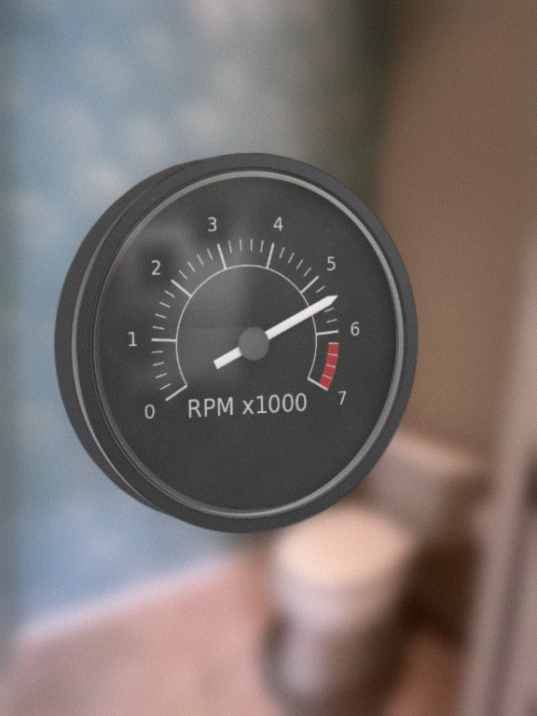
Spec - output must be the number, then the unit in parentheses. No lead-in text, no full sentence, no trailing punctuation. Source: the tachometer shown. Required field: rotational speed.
5400 (rpm)
